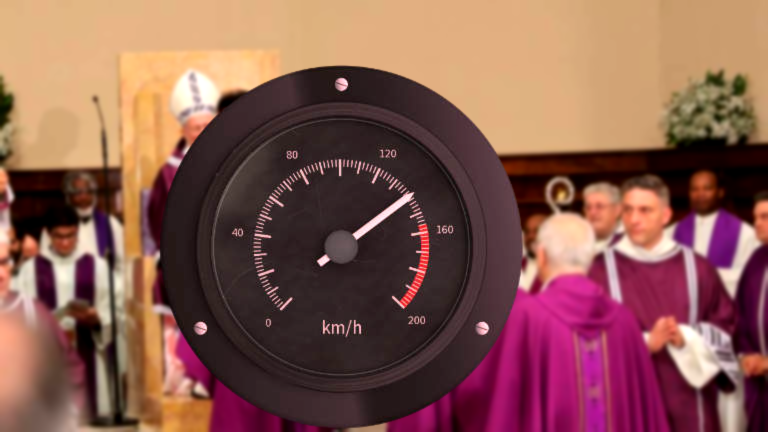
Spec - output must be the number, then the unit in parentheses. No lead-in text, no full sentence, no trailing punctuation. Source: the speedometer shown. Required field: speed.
140 (km/h)
